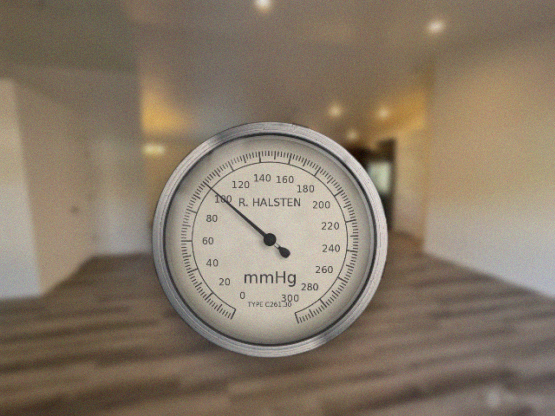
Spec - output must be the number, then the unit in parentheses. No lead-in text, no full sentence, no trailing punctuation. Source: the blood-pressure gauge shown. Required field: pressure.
100 (mmHg)
